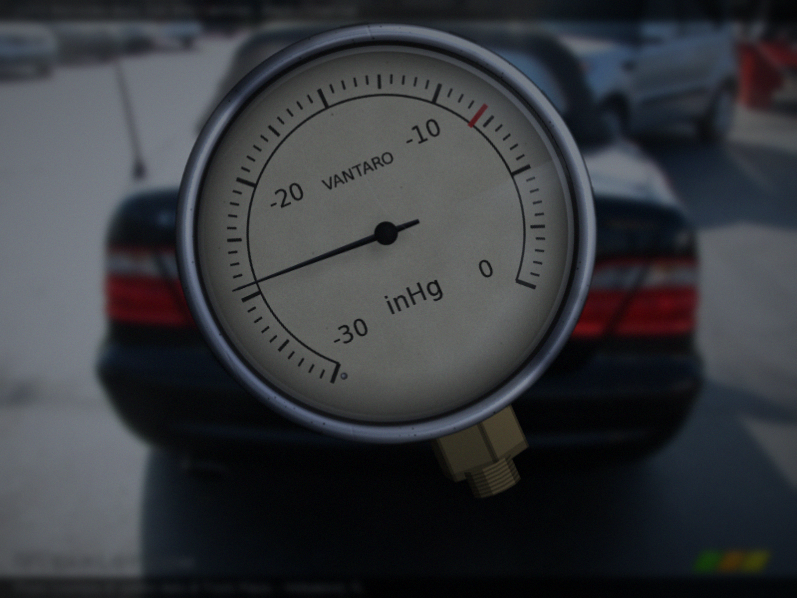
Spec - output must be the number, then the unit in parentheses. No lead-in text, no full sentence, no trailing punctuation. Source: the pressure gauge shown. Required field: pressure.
-24.5 (inHg)
